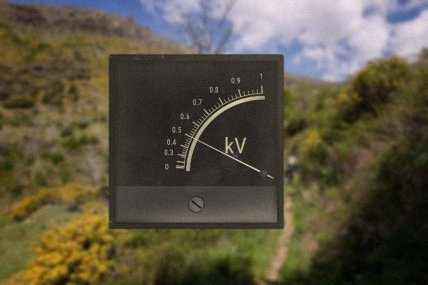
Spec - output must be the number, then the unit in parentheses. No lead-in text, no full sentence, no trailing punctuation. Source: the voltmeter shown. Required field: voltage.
0.5 (kV)
